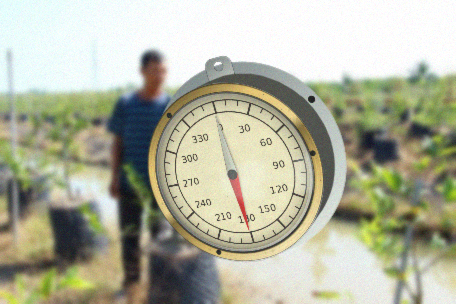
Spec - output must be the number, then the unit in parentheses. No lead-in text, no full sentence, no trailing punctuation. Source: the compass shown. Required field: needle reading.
180 (°)
